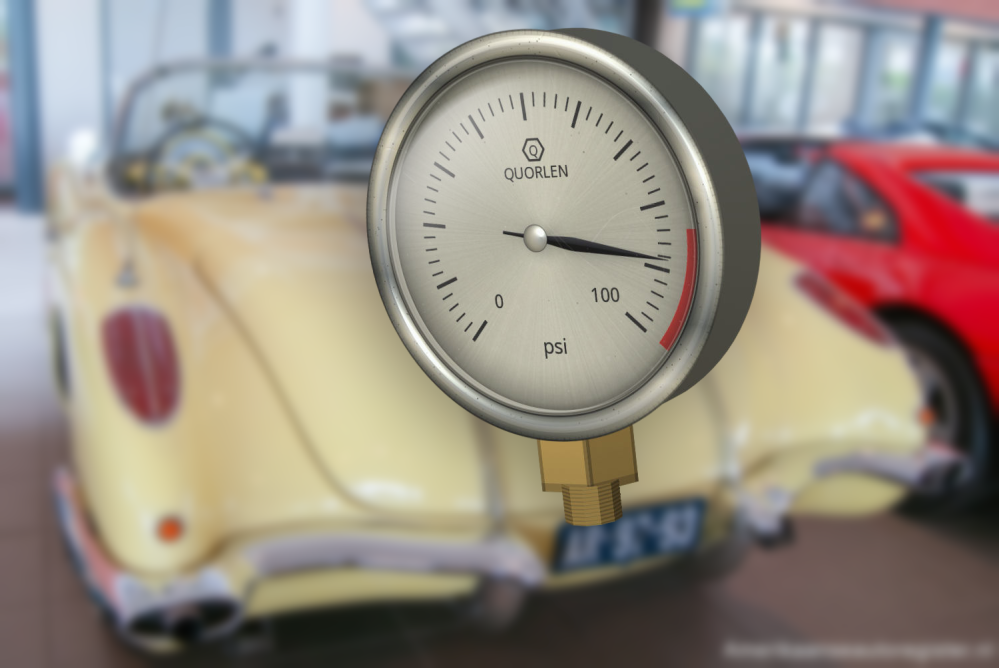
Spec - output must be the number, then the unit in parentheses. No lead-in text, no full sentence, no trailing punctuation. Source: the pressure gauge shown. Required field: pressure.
88 (psi)
